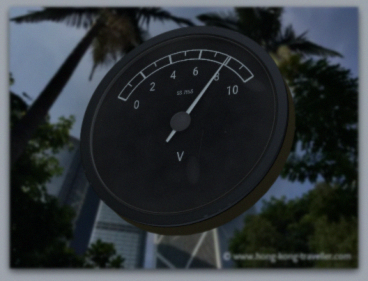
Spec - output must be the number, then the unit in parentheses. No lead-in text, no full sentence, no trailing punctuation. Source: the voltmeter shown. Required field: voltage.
8 (V)
